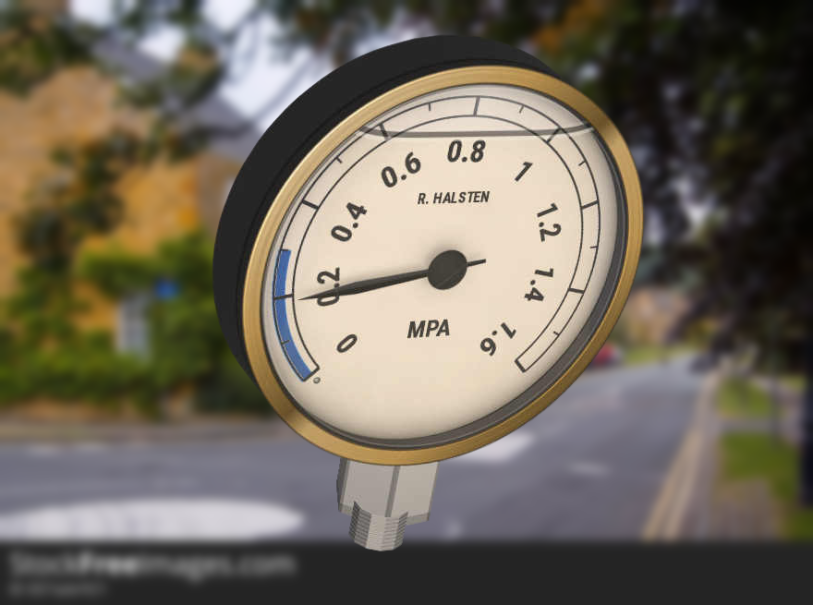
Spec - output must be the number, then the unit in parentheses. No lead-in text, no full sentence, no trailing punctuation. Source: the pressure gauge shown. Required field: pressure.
0.2 (MPa)
